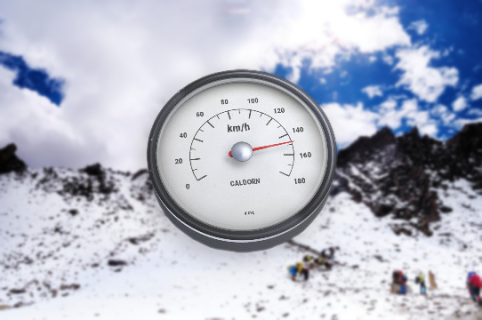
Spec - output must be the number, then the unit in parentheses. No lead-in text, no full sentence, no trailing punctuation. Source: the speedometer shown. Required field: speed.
150 (km/h)
